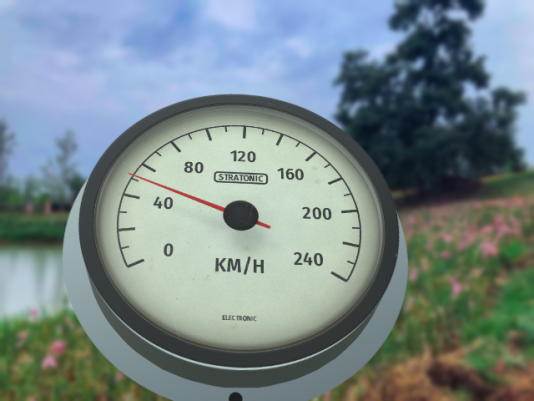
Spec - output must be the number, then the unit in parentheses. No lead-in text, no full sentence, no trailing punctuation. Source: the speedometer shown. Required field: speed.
50 (km/h)
